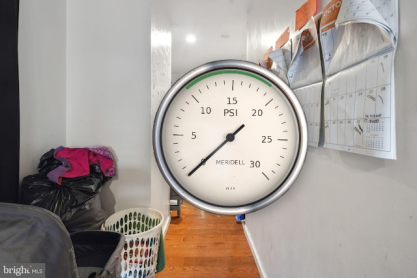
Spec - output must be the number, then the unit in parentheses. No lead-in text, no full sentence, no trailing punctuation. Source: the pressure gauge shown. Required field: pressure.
0 (psi)
